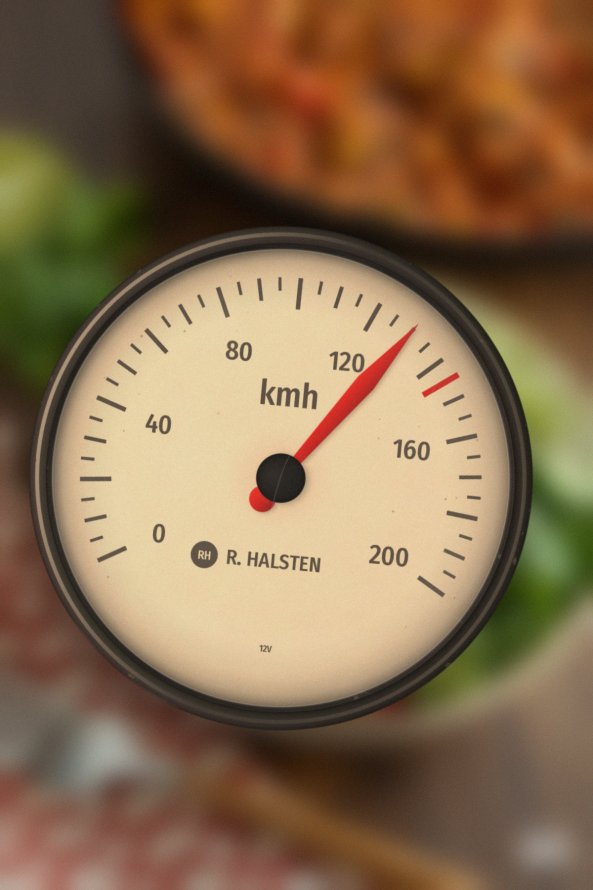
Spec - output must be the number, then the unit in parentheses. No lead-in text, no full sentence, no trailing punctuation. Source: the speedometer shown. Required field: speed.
130 (km/h)
